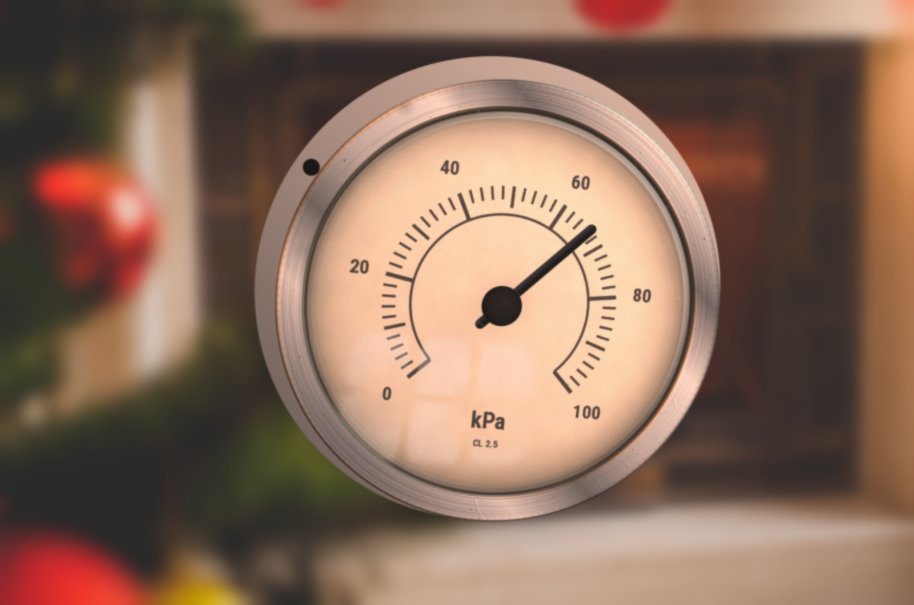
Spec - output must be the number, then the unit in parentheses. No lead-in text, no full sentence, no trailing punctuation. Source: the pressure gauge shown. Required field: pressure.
66 (kPa)
